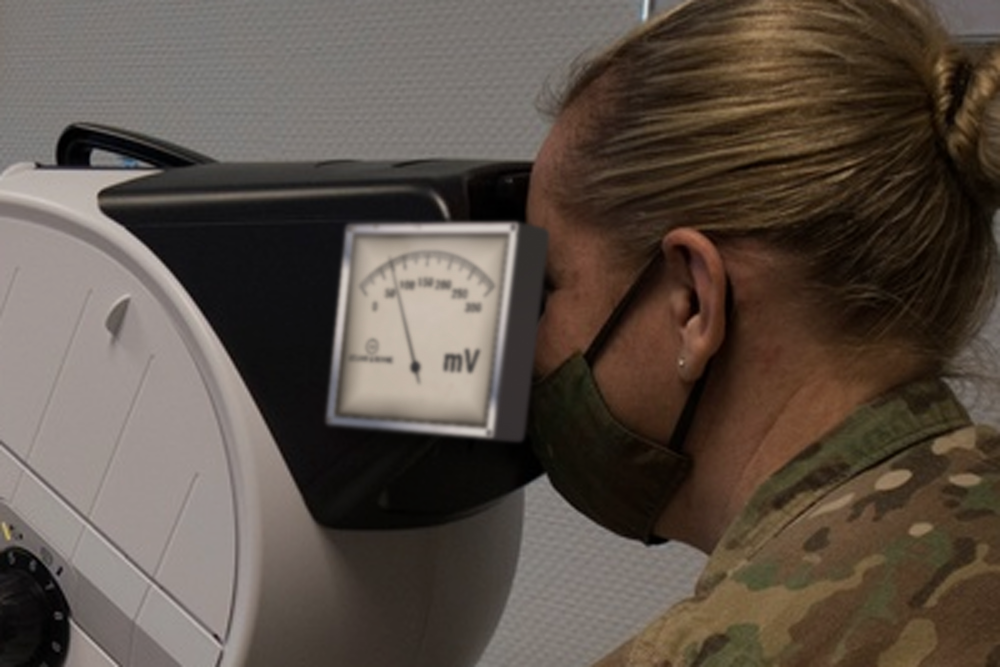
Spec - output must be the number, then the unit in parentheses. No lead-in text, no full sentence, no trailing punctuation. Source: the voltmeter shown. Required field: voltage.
75 (mV)
